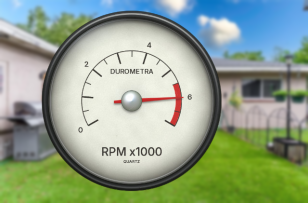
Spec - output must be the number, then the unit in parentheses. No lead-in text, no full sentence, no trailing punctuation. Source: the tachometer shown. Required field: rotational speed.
6000 (rpm)
